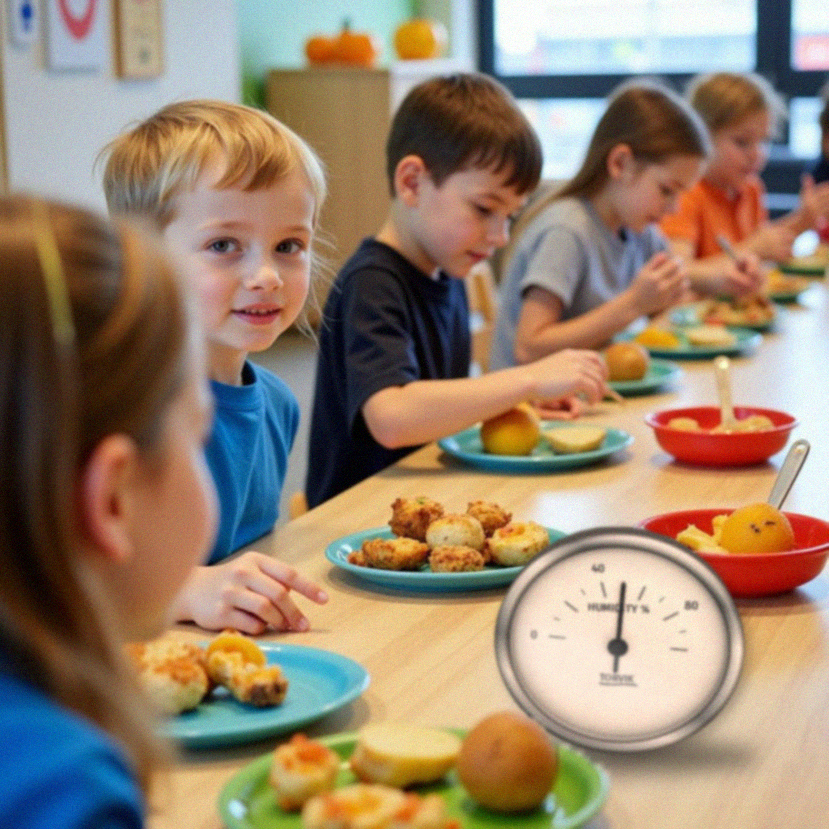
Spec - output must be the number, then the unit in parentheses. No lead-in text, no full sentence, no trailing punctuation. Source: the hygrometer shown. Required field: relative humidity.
50 (%)
